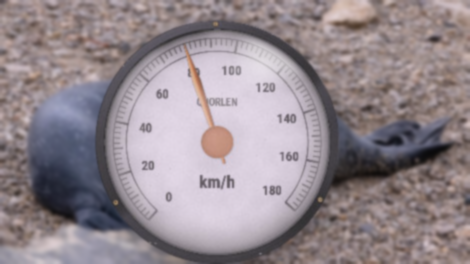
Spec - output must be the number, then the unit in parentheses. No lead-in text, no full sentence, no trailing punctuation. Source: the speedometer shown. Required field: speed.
80 (km/h)
